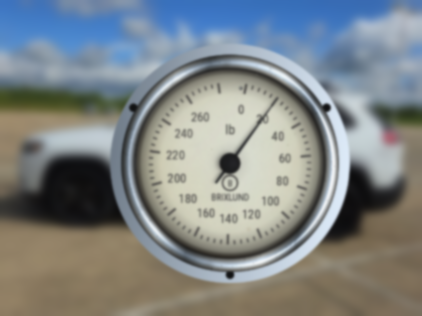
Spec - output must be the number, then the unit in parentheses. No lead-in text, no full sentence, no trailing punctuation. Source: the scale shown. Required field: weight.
20 (lb)
